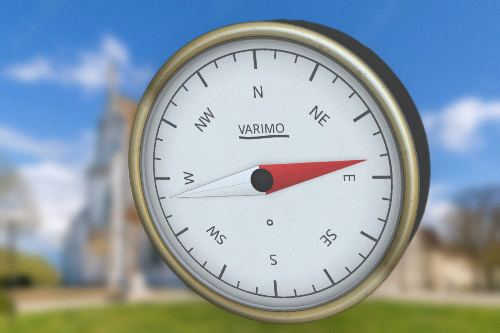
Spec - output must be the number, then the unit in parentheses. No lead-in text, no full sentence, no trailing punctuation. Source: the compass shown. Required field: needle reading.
80 (°)
